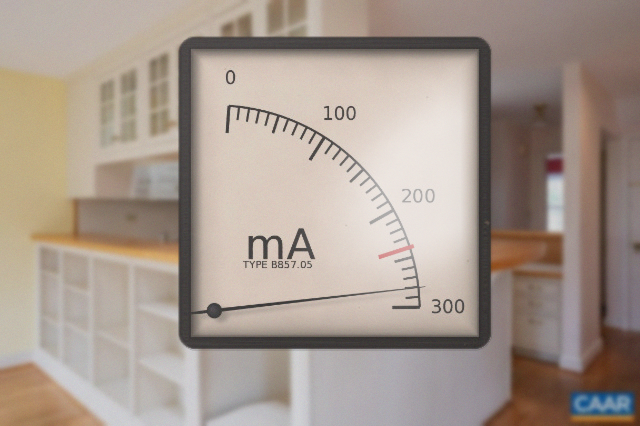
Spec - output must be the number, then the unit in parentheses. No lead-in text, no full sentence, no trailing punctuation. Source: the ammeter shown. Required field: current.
280 (mA)
